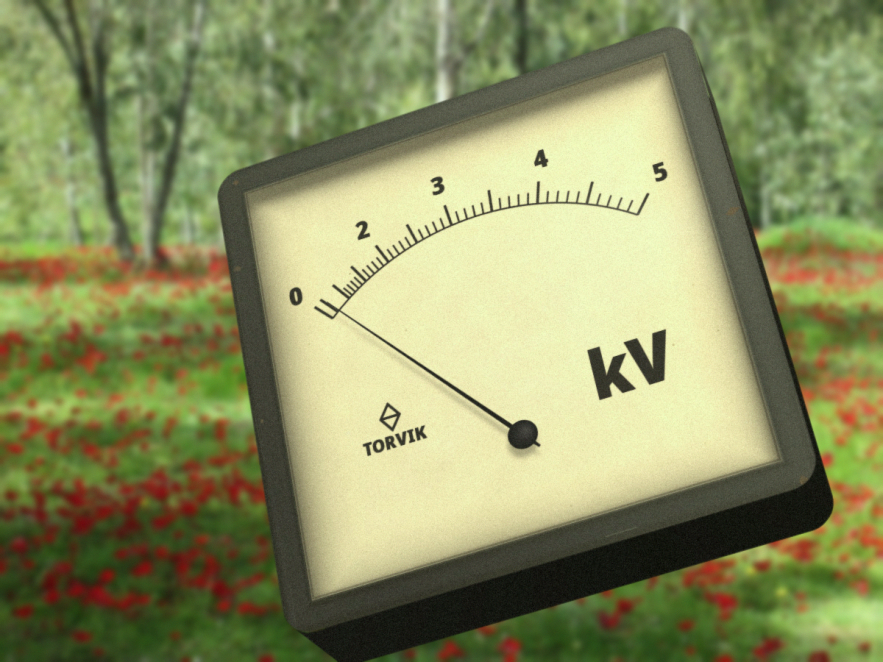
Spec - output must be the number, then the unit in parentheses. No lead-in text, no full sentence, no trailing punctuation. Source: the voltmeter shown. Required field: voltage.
0.5 (kV)
